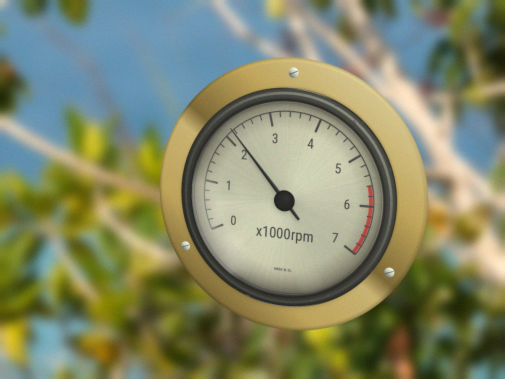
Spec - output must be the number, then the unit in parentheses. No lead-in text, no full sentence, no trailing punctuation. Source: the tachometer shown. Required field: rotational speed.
2200 (rpm)
